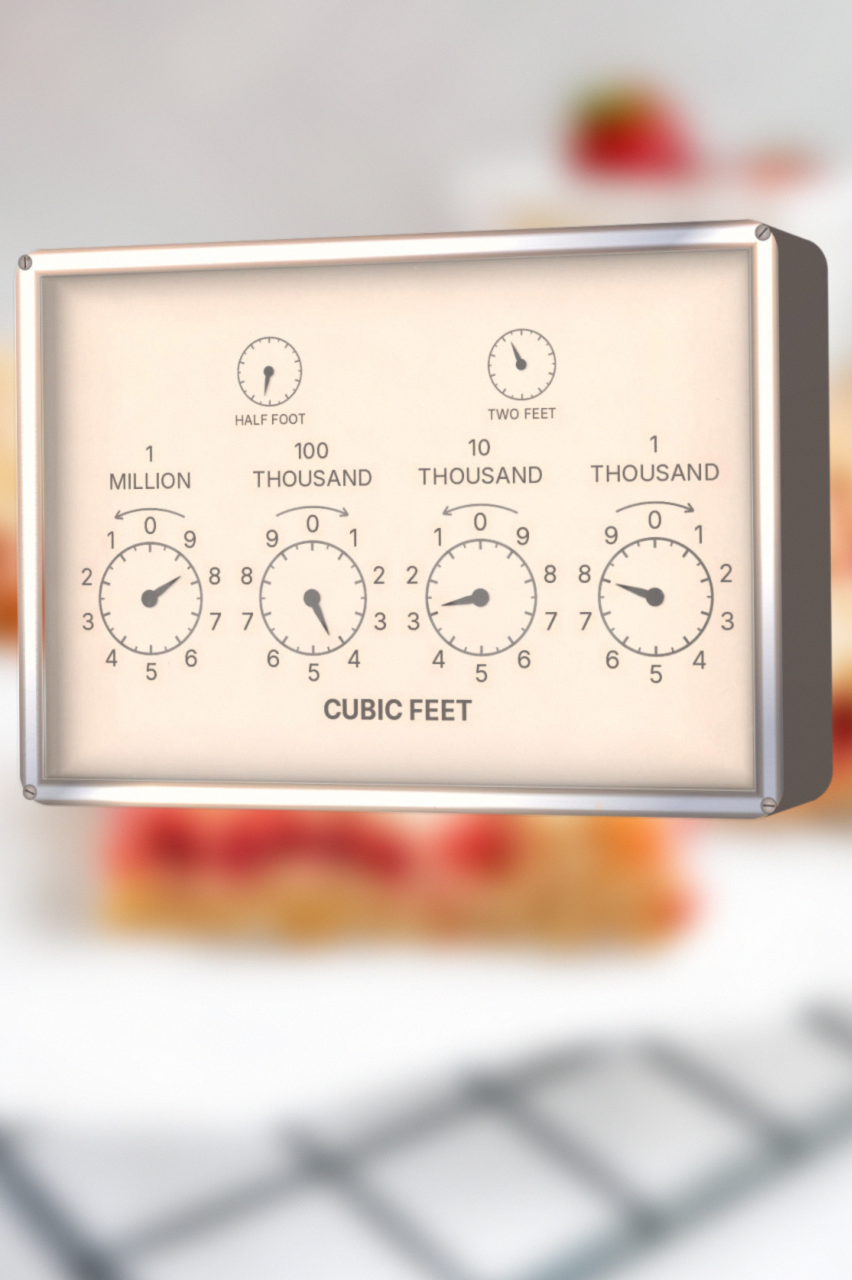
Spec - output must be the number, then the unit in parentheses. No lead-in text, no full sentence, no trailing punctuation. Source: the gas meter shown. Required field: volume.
842800 (ft³)
